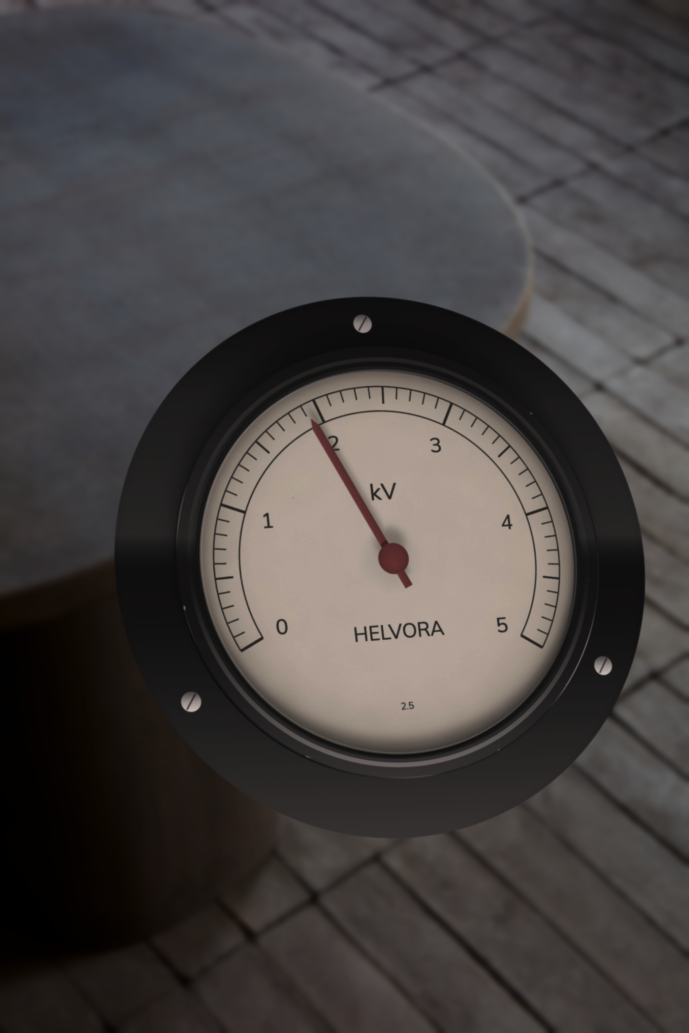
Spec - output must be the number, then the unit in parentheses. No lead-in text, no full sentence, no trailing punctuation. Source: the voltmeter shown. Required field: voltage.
1.9 (kV)
